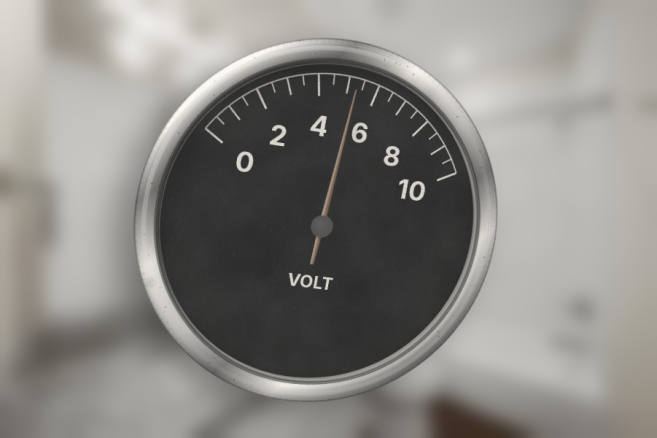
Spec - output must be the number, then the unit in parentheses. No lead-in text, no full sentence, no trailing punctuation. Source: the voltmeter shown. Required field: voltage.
5.25 (V)
